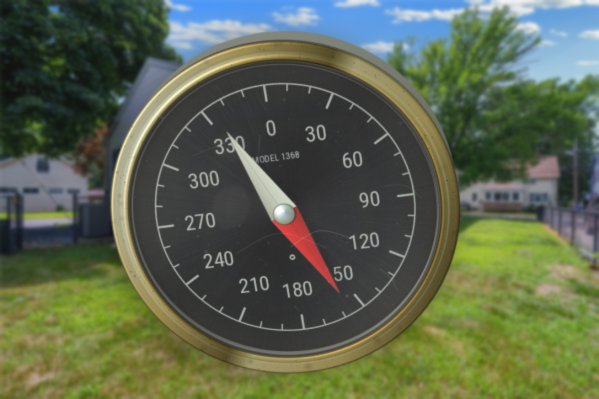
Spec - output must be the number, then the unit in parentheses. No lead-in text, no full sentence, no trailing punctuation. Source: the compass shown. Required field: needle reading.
155 (°)
